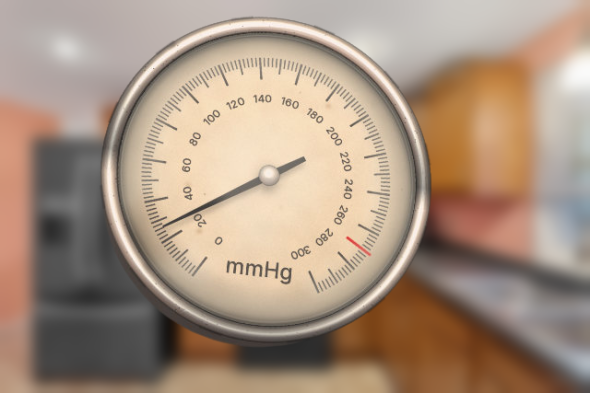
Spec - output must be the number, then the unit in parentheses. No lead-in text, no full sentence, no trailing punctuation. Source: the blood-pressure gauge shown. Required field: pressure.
26 (mmHg)
